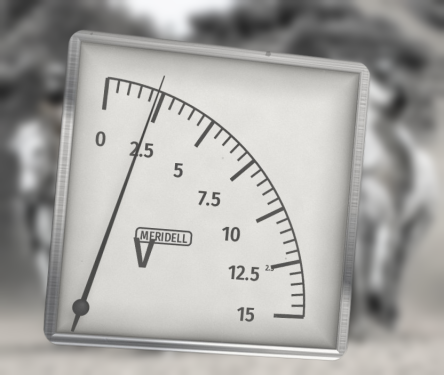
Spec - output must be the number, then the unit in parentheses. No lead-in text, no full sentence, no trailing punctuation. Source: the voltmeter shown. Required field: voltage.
2.25 (V)
